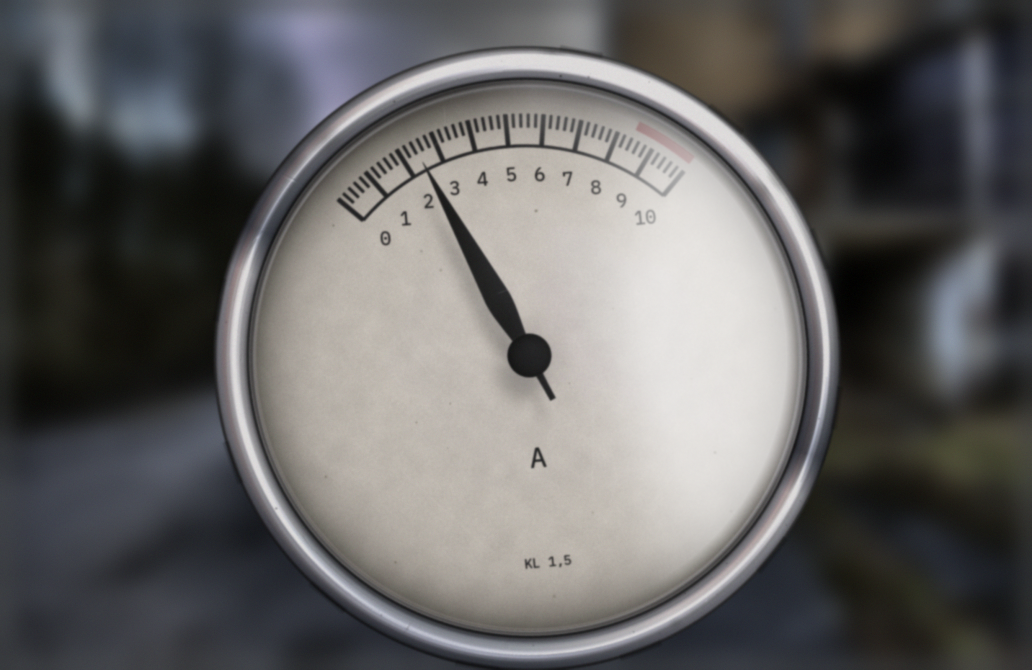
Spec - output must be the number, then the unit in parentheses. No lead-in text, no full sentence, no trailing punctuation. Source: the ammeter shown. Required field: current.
2.4 (A)
